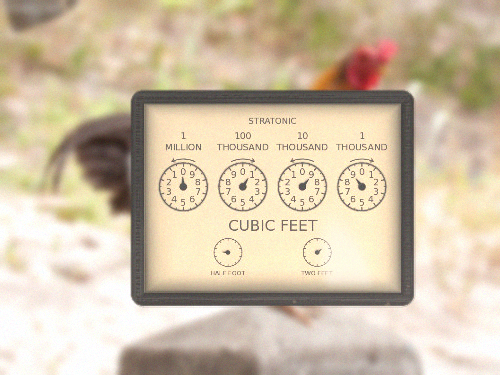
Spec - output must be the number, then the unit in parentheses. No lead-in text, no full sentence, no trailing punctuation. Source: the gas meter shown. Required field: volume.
8900 (ft³)
